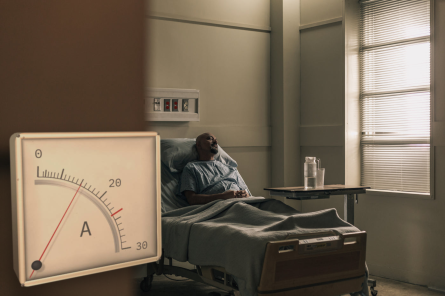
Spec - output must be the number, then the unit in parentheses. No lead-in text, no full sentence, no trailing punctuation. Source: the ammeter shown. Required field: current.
15 (A)
